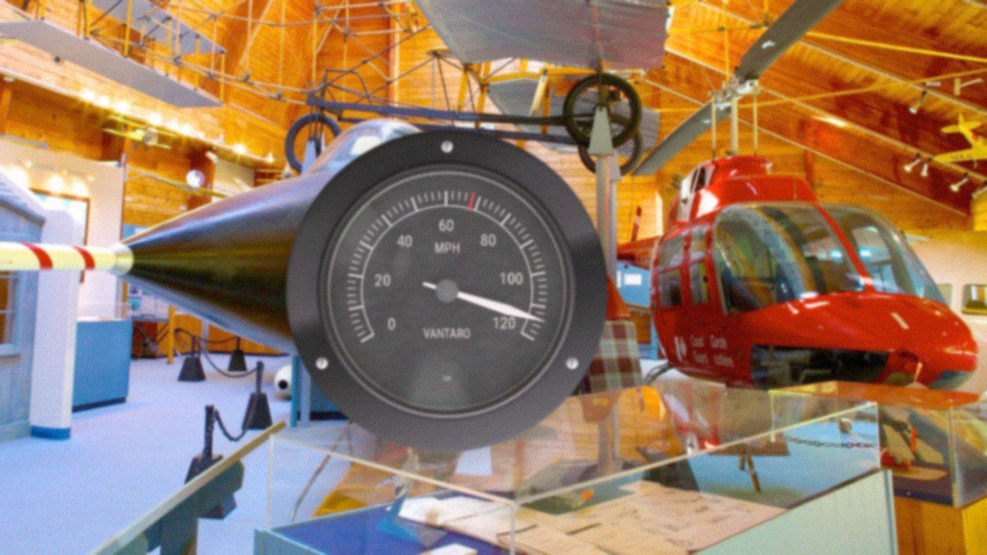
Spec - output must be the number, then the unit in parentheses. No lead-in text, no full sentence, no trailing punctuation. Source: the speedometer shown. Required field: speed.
114 (mph)
